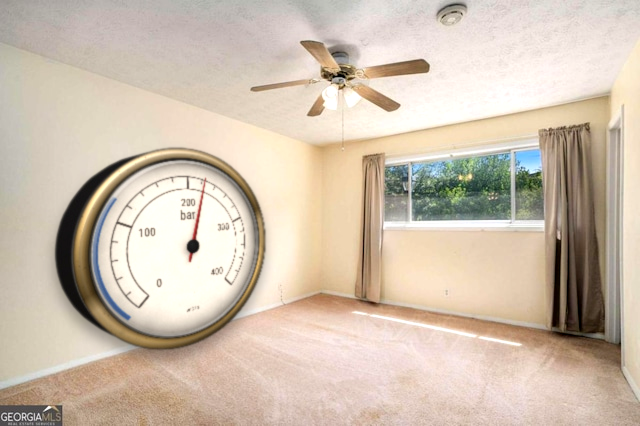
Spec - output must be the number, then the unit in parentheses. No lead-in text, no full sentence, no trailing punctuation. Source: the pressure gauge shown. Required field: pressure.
220 (bar)
